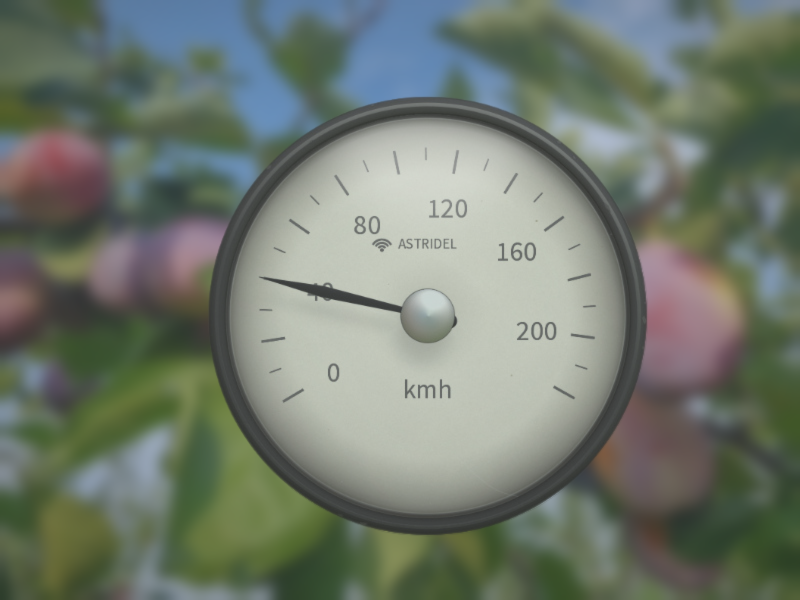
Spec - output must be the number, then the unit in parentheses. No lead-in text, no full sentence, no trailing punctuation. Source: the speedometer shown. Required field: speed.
40 (km/h)
